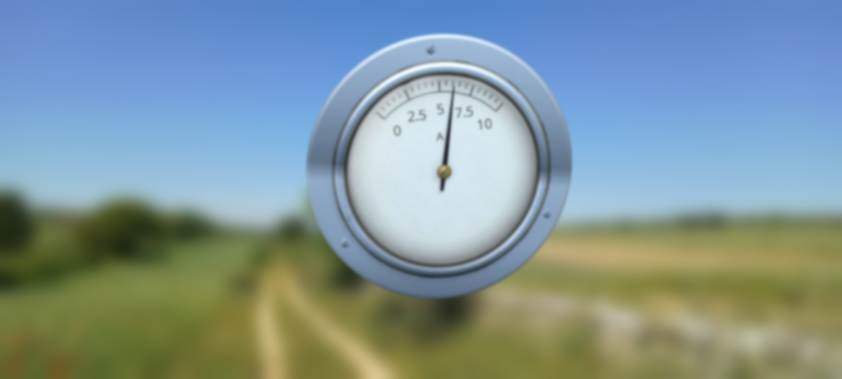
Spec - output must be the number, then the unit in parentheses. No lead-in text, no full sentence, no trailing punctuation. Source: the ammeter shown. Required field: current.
6 (A)
